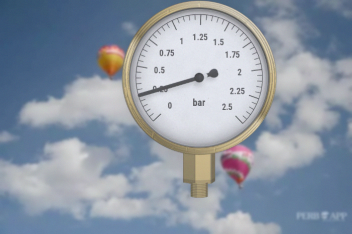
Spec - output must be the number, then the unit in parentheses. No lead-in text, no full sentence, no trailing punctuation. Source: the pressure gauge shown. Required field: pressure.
0.25 (bar)
